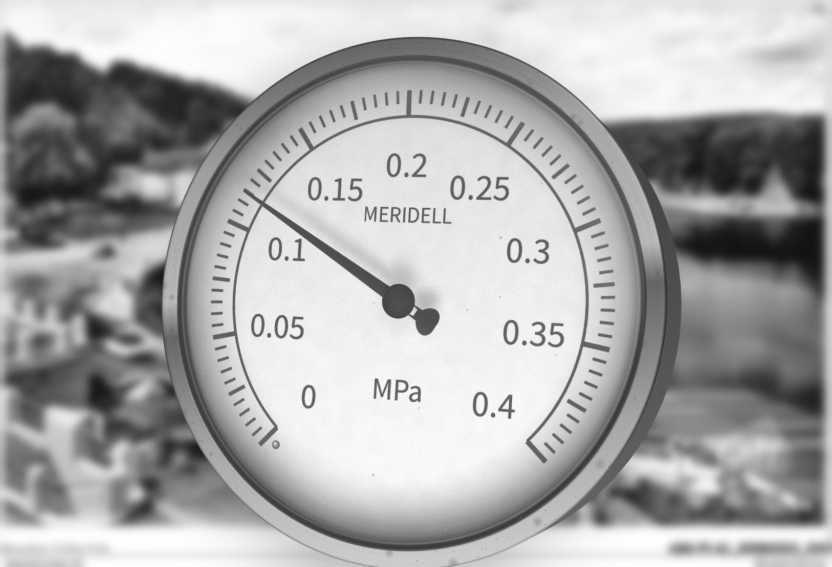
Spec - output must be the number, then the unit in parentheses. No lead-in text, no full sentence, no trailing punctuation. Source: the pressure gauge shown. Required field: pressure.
0.115 (MPa)
